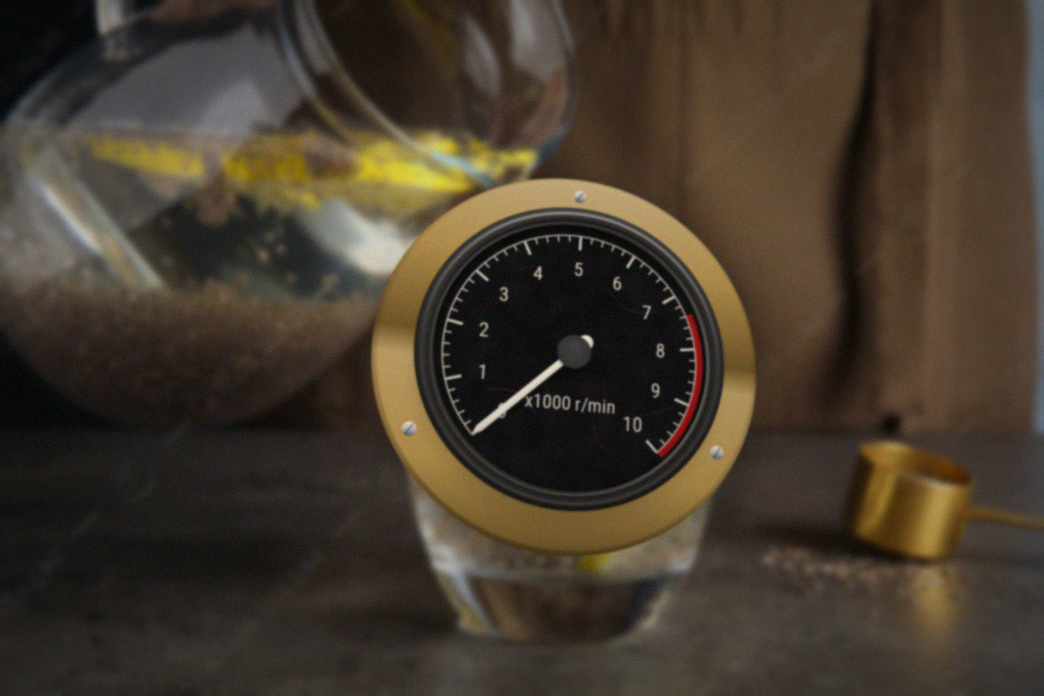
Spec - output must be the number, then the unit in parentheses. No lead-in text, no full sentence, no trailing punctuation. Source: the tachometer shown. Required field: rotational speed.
0 (rpm)
